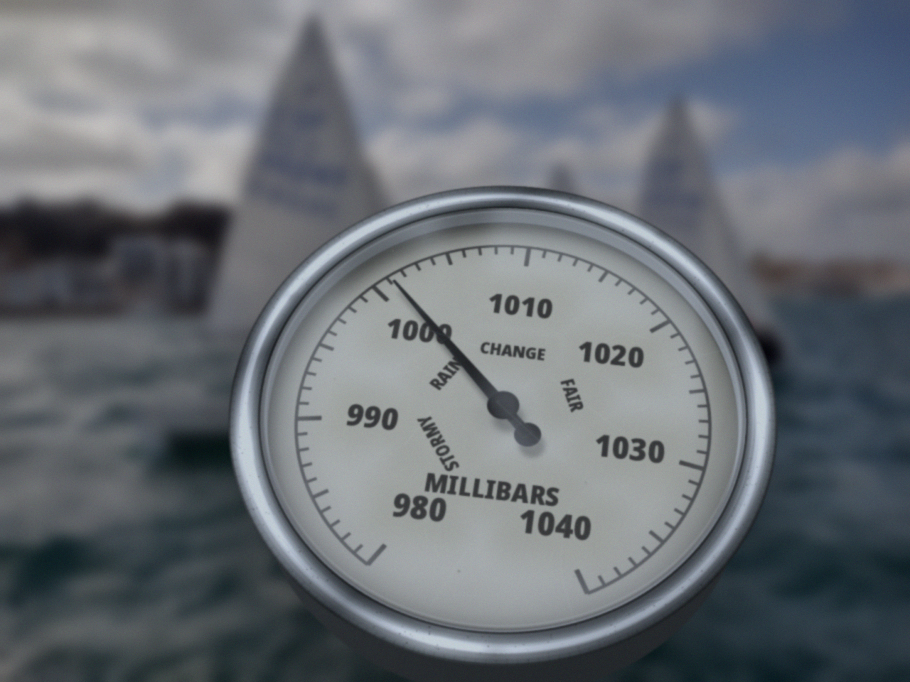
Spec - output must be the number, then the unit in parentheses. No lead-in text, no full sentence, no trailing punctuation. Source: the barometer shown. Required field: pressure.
1001 (mbar)
